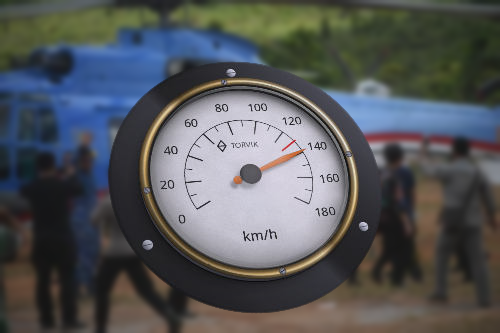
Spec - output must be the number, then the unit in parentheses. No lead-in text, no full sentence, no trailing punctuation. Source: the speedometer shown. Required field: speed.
140 (km/h)
